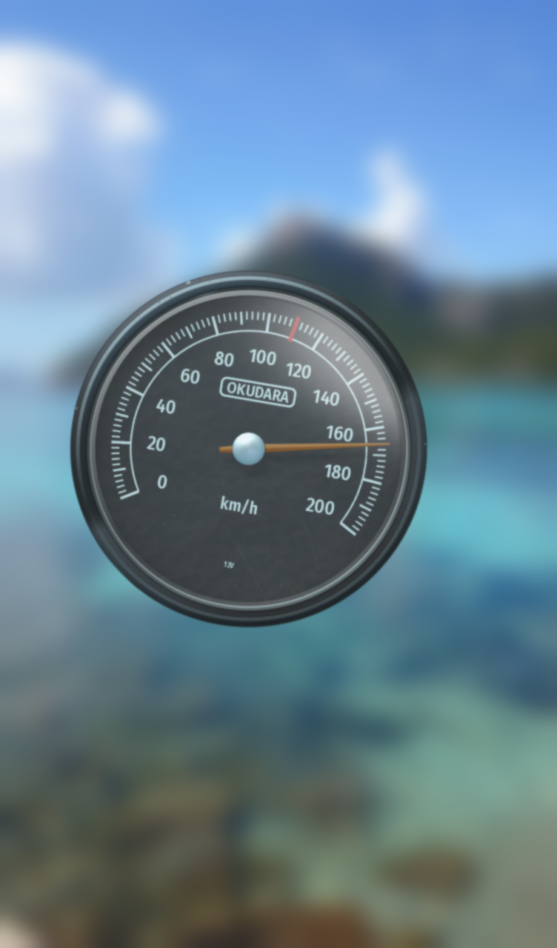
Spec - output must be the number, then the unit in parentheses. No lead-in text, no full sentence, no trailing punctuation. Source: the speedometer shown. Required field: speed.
166 (km/h)
